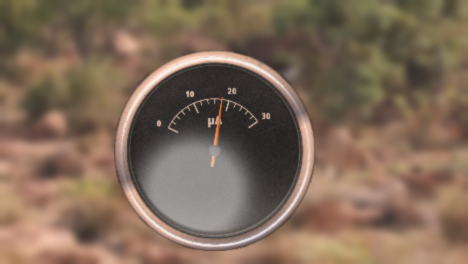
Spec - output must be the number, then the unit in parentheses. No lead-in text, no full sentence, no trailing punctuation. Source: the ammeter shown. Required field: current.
18 (µA)
